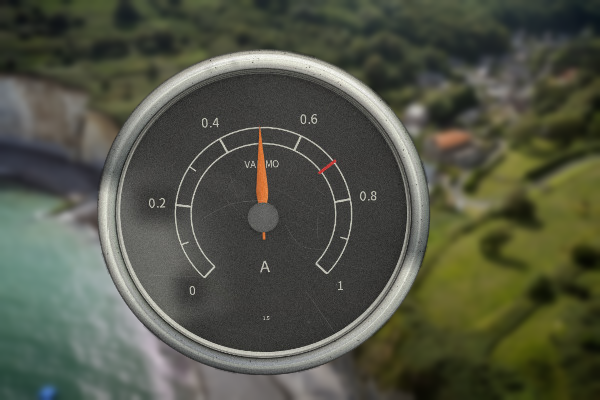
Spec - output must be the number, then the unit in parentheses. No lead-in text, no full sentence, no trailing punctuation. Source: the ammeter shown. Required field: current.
0.5 (A)
